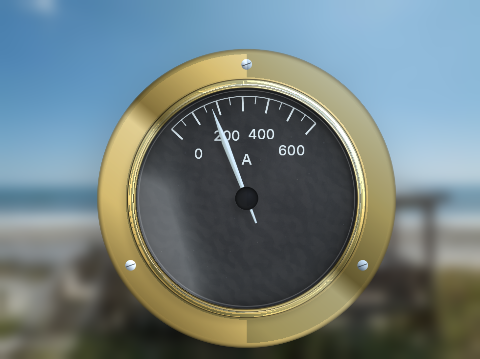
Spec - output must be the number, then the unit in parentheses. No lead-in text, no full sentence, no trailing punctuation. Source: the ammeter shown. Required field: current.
175 (A)
